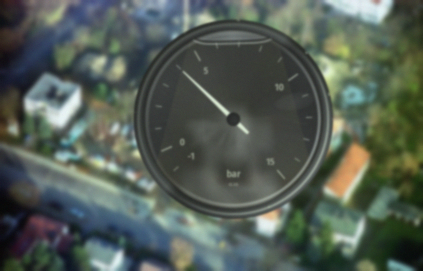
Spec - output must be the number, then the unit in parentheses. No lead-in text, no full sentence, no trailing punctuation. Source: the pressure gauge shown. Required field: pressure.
4 (bar)
